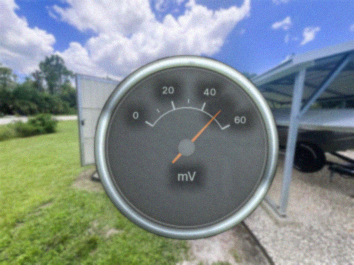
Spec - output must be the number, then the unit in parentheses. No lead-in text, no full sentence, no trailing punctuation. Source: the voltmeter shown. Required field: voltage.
50 (mV)
